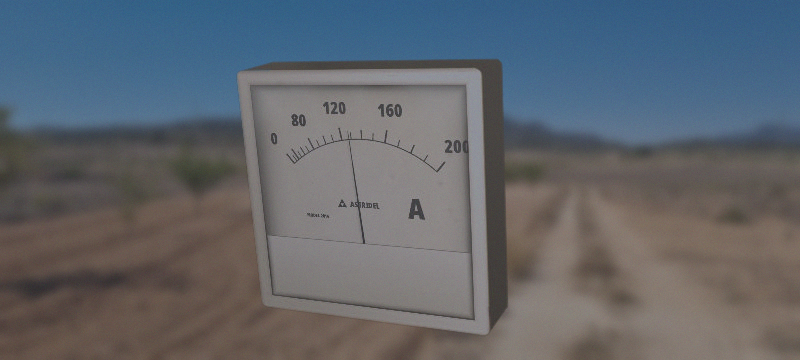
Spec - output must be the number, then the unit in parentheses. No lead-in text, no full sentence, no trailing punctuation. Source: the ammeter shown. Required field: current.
130 (A)
